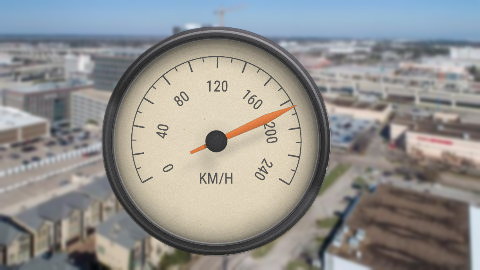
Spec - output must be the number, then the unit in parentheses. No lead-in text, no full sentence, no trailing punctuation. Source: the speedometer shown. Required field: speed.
185 (km/h)
